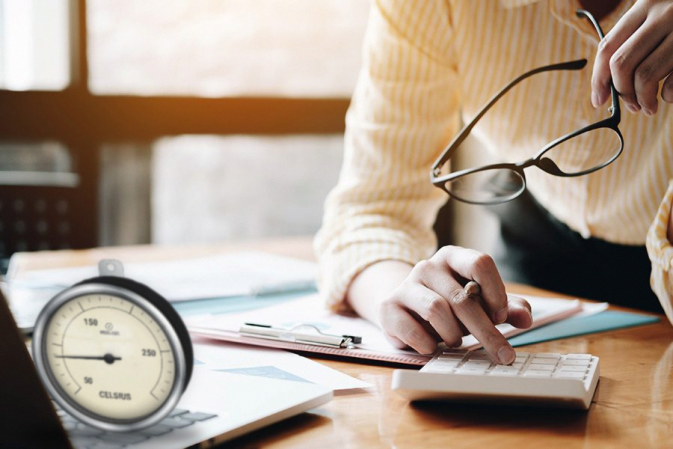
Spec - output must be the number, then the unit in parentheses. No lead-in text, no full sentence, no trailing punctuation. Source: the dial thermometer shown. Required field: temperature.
90 (°C)
